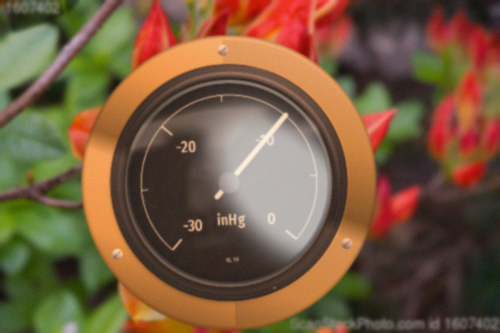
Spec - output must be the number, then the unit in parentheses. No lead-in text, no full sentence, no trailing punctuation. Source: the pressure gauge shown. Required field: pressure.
-10 (inHg)
